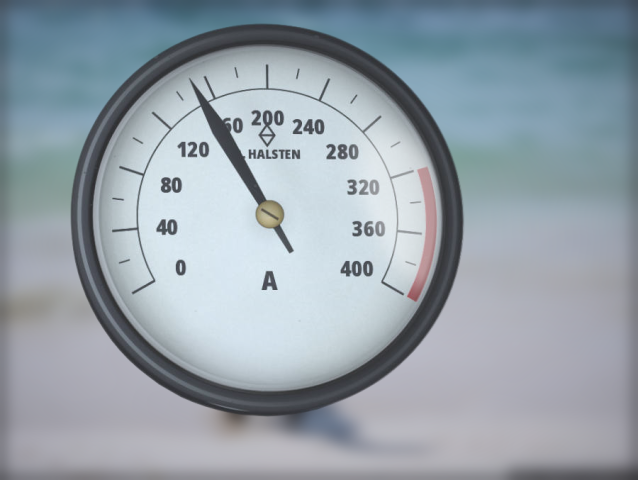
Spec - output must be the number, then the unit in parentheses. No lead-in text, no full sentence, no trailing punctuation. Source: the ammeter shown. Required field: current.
150 (A)
